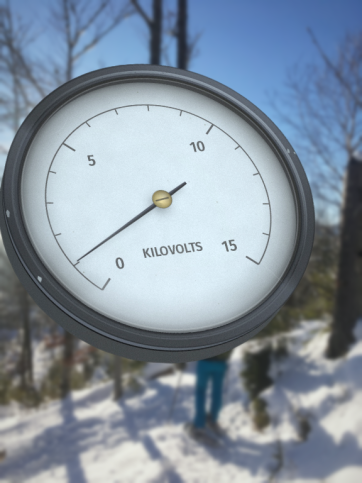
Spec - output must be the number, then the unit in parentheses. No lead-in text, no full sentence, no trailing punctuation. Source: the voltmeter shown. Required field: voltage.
1 (kV)
